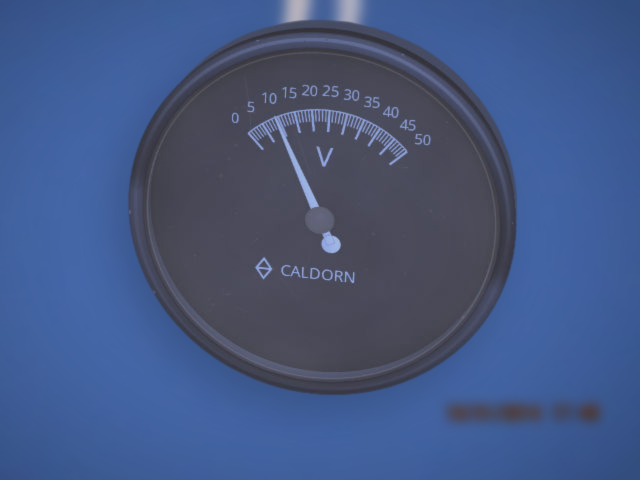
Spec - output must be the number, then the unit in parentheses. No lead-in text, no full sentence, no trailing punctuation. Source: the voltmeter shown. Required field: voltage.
10 (V)
